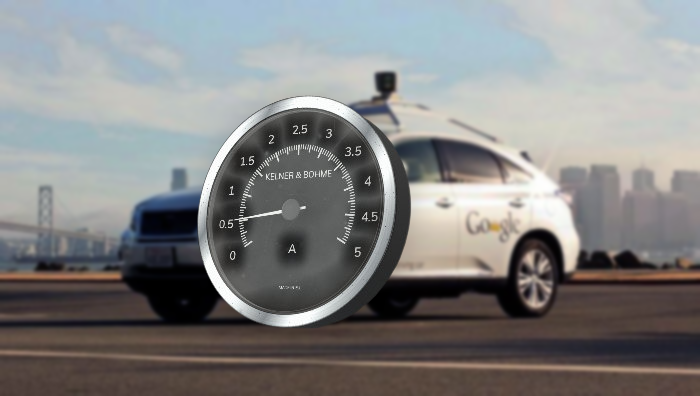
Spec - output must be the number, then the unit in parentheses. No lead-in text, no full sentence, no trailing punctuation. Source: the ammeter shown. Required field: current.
0.5 (A)
